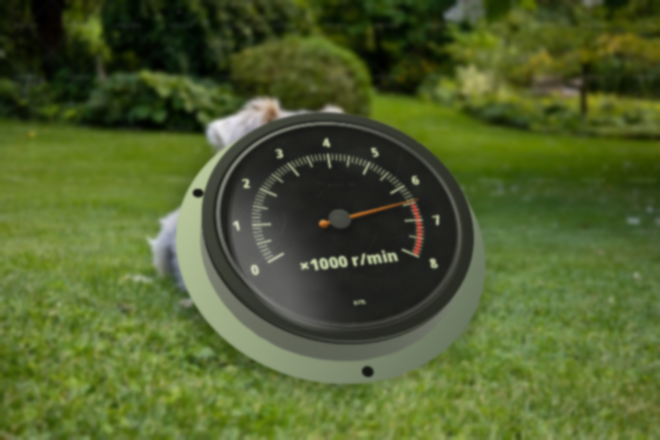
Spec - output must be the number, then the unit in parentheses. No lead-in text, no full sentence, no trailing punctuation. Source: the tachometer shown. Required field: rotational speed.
6500 (rpm)
